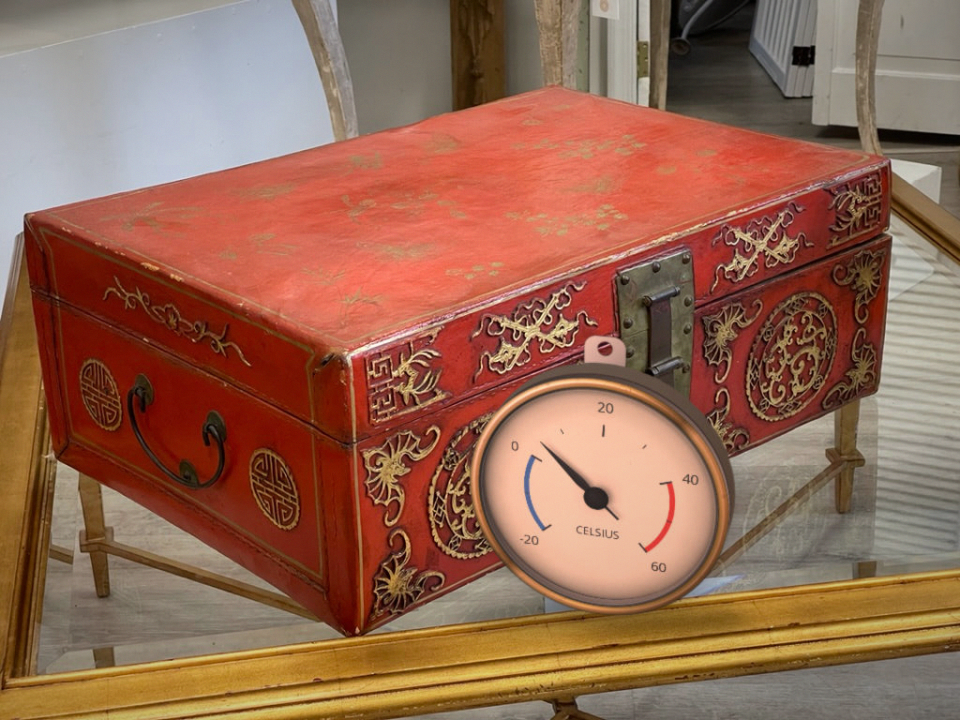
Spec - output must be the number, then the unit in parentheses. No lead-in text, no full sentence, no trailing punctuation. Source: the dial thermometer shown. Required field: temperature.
5 (°C)
